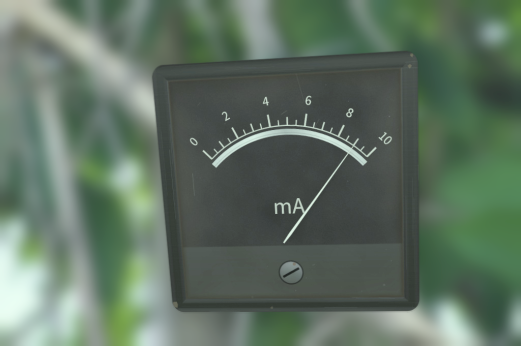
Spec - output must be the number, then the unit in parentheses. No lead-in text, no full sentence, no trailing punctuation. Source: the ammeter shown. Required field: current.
9 (mA)
